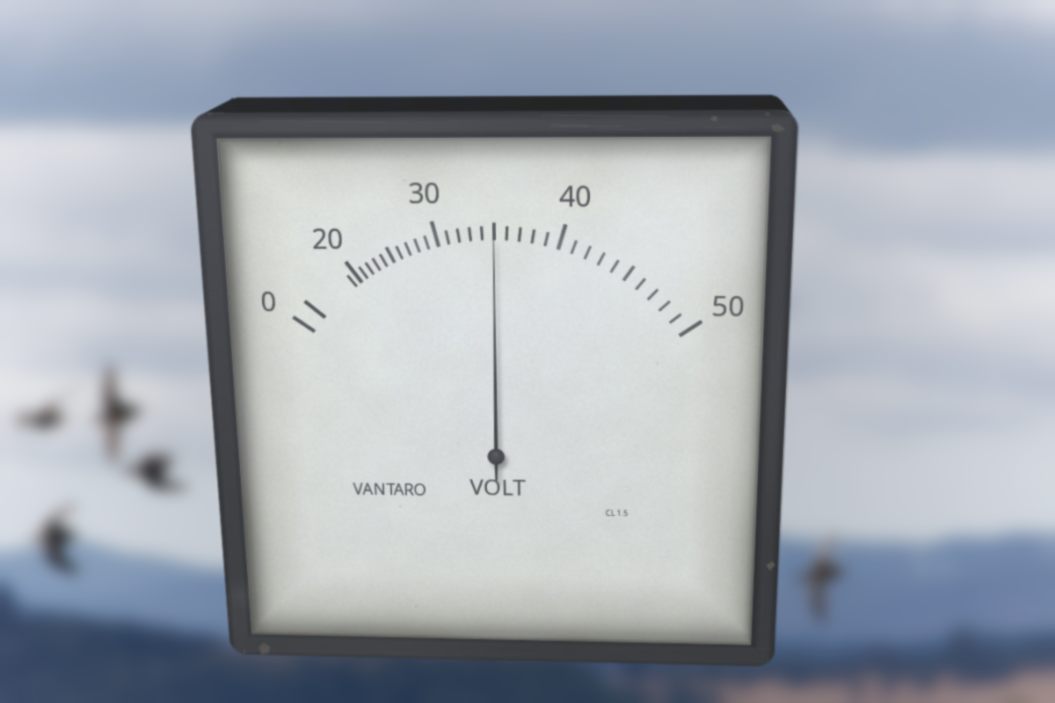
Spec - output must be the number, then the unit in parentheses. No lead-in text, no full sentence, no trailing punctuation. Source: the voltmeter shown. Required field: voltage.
35 (V)
